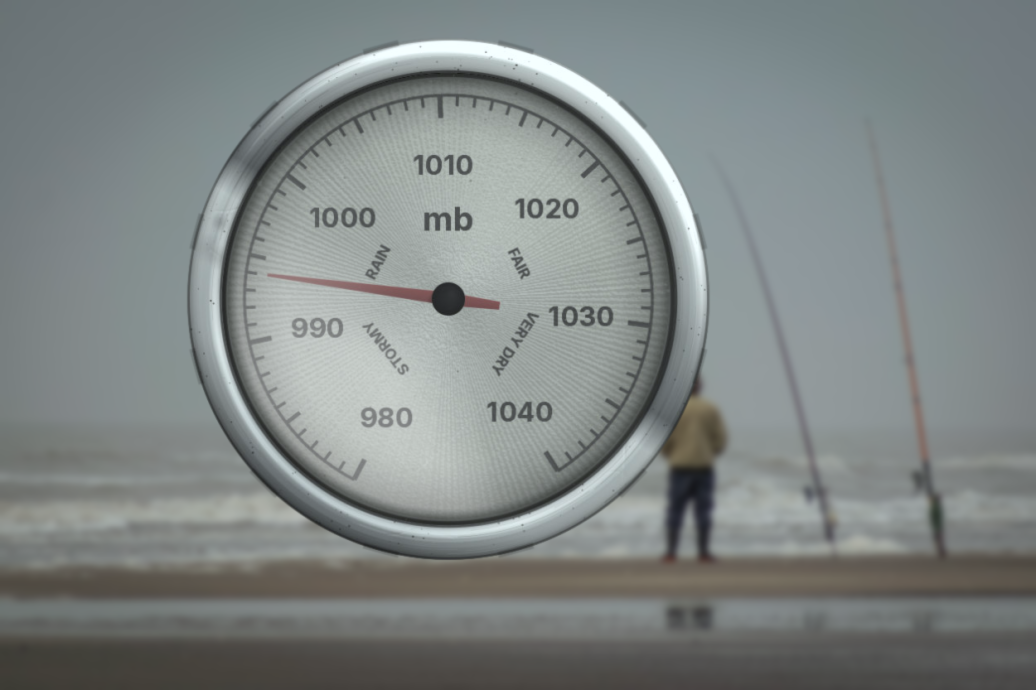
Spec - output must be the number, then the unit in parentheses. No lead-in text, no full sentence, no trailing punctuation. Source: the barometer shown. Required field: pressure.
994 (mbar)
